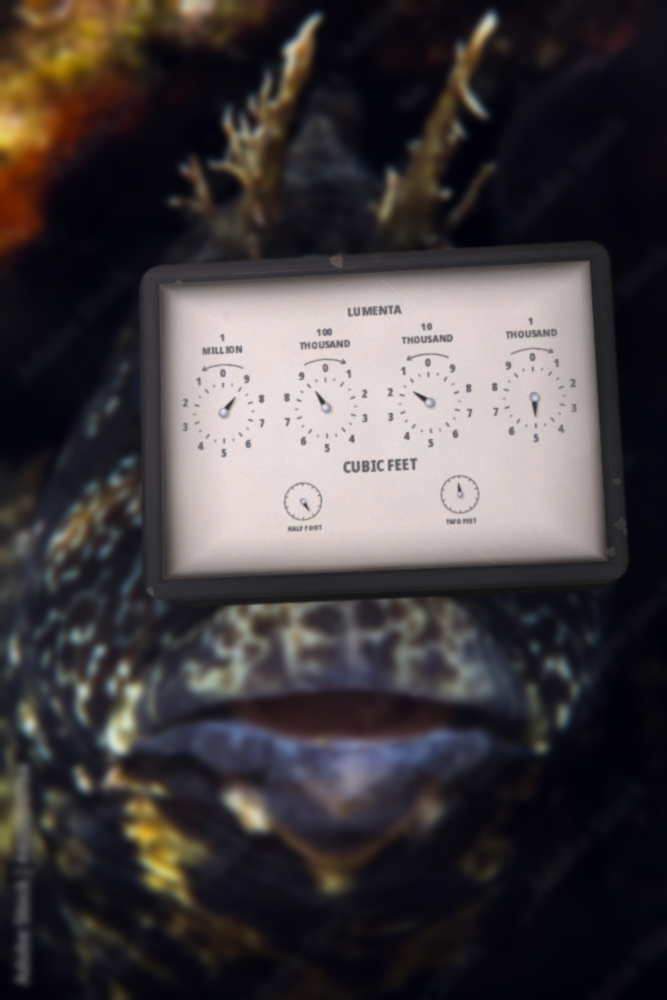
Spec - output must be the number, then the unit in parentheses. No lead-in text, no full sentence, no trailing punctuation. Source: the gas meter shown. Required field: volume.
891500 (ft³)
